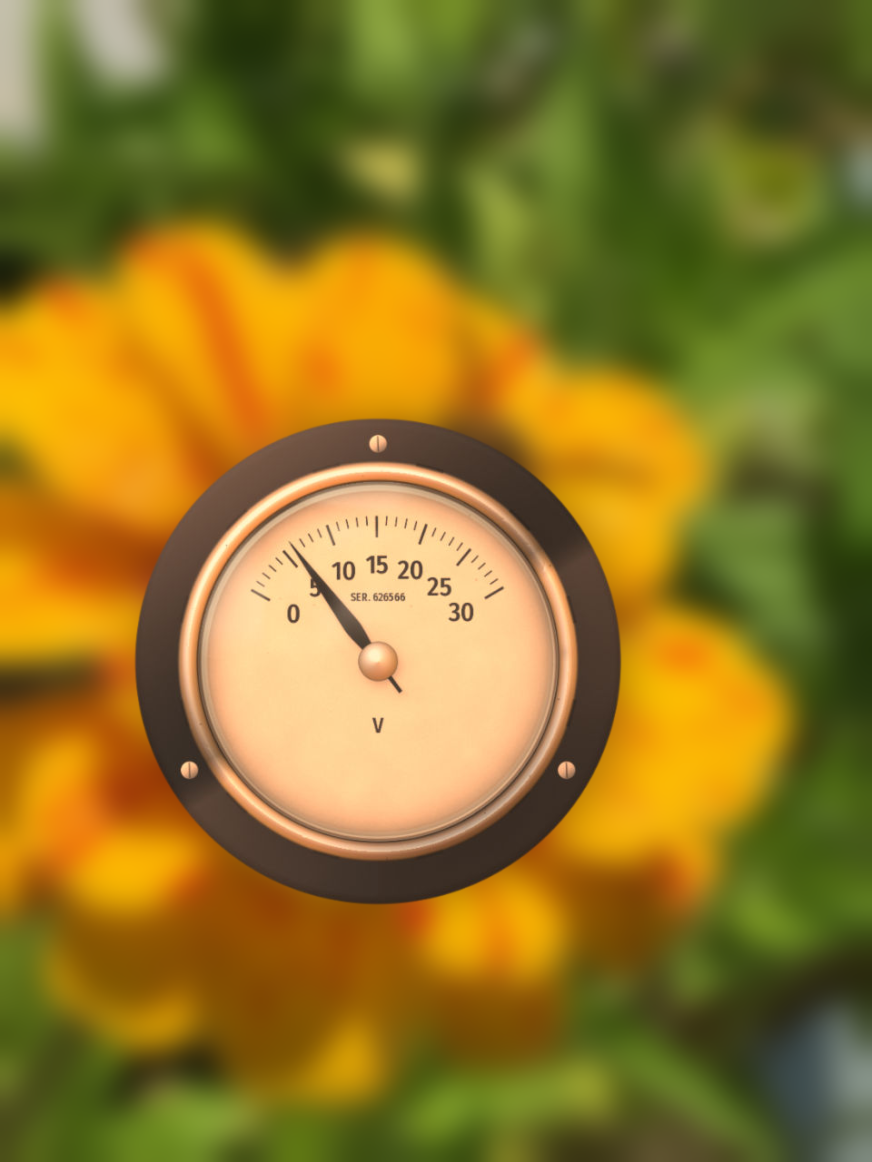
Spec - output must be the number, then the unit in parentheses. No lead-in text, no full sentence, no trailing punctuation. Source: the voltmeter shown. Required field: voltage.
6 (V)
